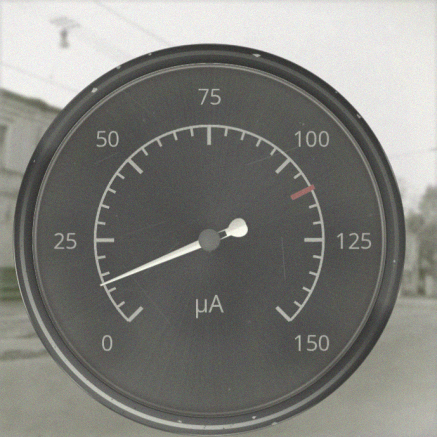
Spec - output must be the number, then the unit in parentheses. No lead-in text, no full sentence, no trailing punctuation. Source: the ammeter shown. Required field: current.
12.5 (µA)
